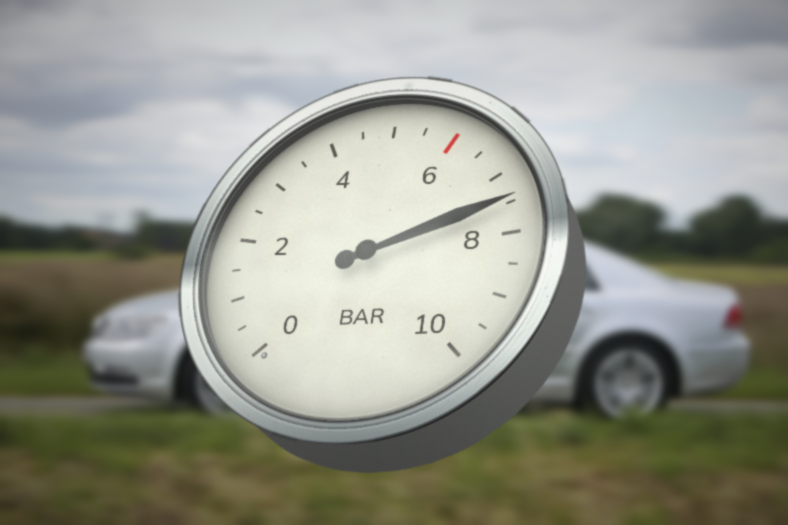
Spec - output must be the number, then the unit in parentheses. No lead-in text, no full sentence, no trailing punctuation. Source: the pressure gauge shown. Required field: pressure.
7.5 (bar)
